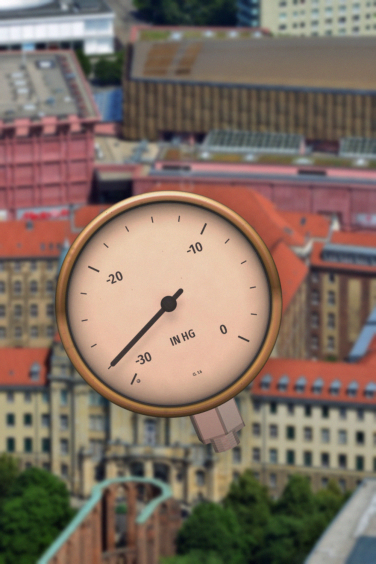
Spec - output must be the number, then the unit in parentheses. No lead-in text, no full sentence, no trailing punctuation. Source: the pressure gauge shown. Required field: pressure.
-28 (inHg)
